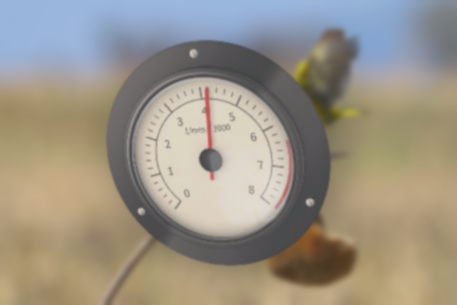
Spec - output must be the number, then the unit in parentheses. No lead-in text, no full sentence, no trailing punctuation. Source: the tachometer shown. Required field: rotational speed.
4200 (rpm)
